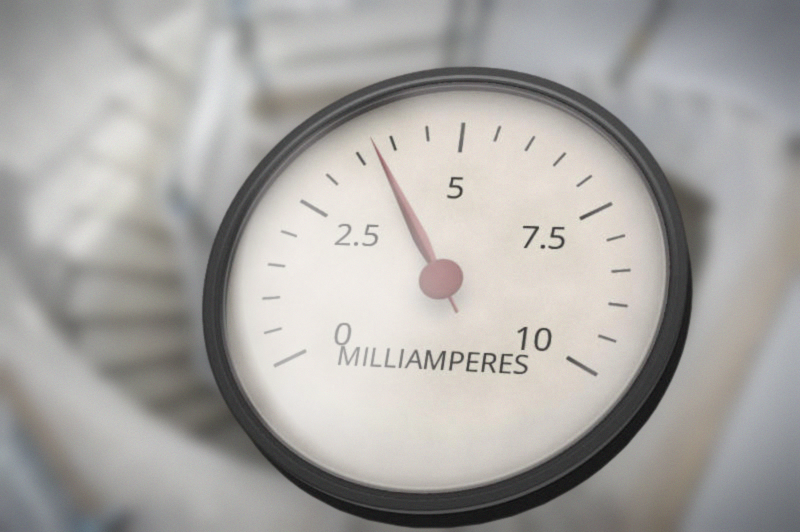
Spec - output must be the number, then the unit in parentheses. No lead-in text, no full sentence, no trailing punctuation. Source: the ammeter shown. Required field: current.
3.75 (mA)
